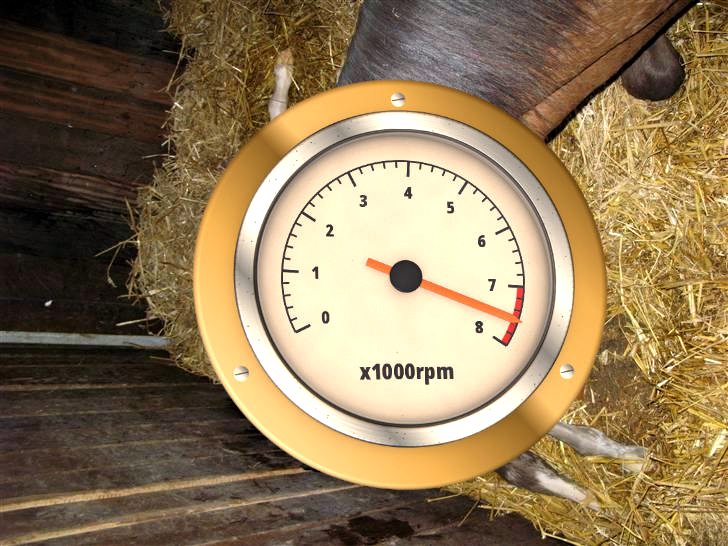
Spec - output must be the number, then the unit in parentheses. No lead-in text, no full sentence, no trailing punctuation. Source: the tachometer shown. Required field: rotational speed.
7600 (rpm)
